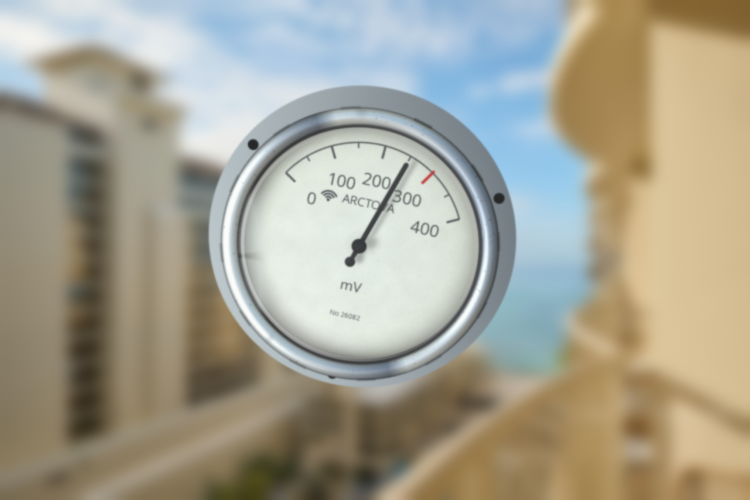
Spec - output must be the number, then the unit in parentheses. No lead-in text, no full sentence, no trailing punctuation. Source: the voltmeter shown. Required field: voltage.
250 (mV)
